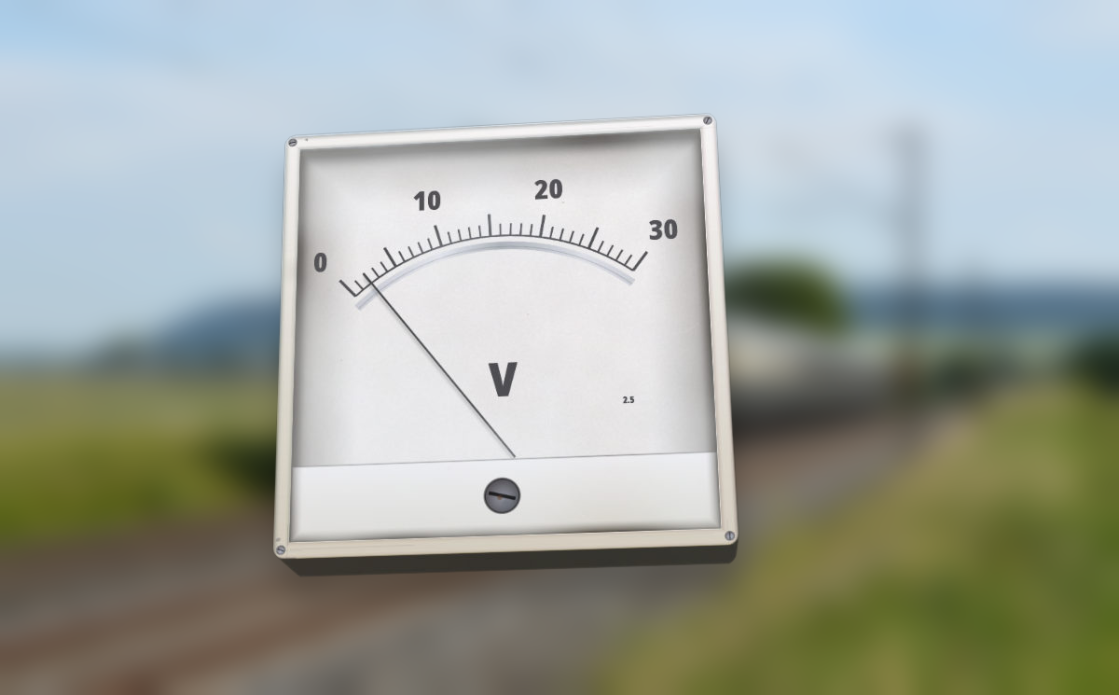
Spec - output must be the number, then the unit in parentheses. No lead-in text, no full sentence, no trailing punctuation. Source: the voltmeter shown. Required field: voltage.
2 (V)
